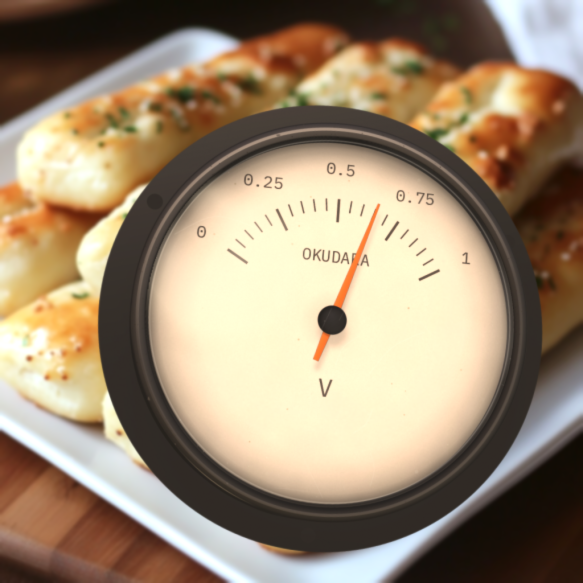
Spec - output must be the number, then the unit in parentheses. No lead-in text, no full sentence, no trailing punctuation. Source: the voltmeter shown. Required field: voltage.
0.65 (V)
